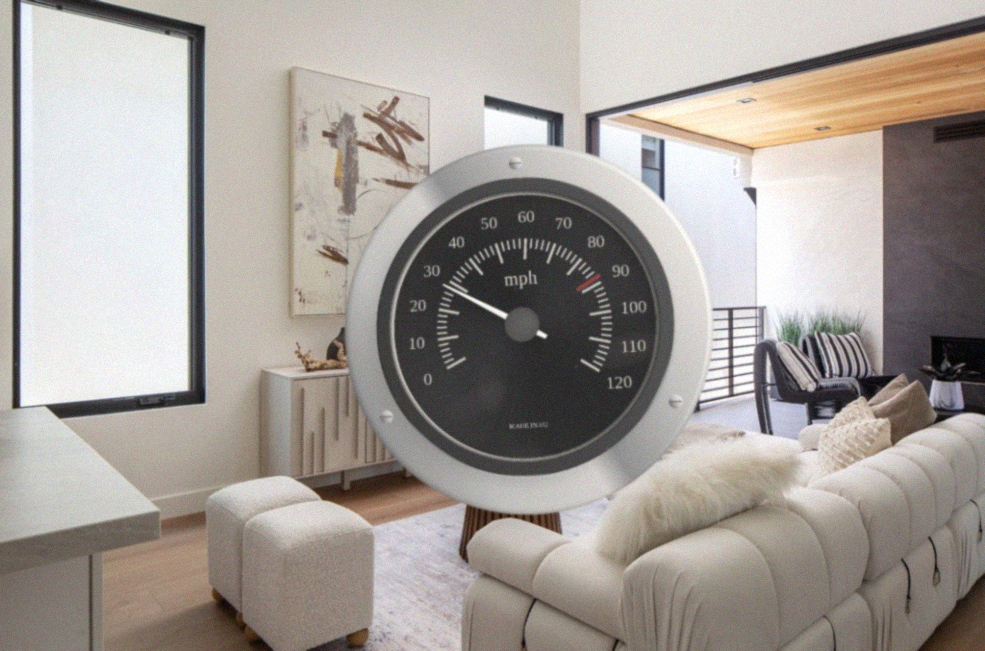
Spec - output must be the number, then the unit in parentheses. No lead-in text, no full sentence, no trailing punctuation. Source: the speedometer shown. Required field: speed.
28 (mph)
